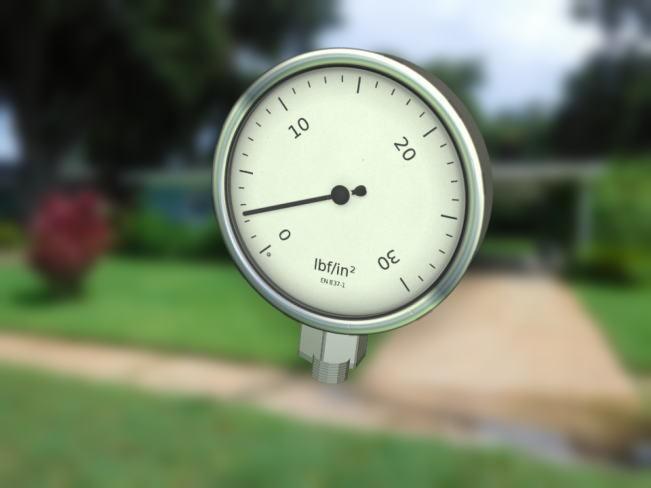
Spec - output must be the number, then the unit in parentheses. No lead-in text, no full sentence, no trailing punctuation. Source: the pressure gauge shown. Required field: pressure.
2.5 (psi)
